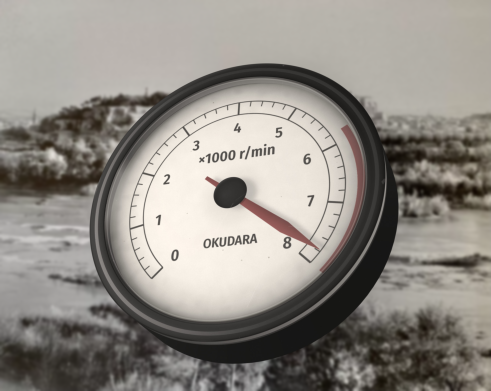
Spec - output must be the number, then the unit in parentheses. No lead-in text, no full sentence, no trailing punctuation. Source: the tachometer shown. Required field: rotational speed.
7800 (rpm)
